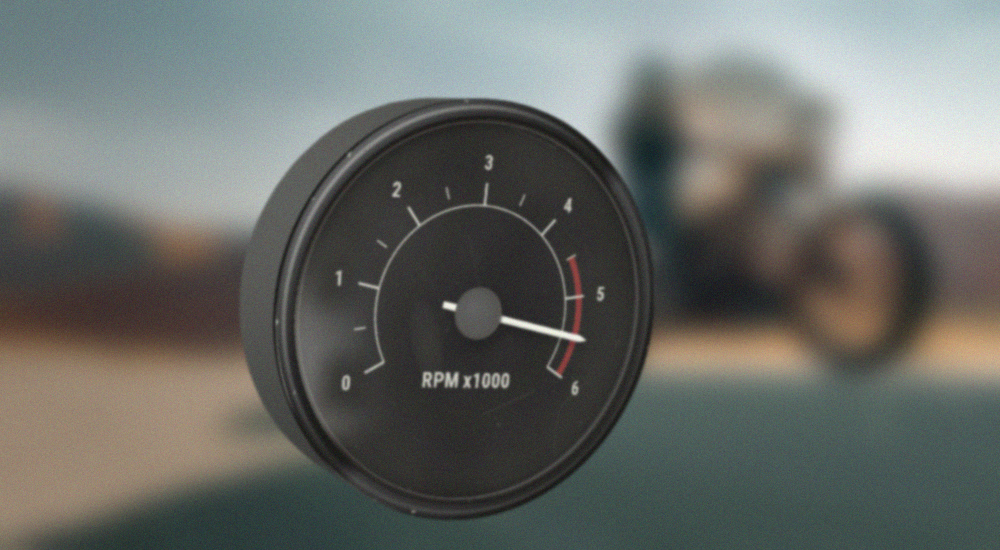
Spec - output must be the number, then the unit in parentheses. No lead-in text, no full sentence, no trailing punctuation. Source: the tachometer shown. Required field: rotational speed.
5500 (rpm)
